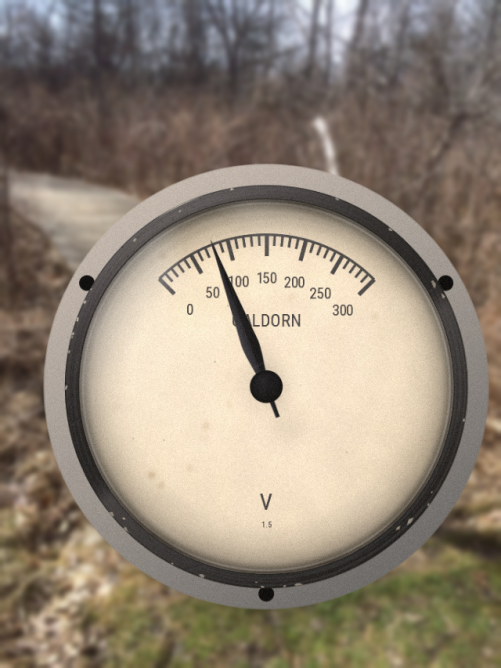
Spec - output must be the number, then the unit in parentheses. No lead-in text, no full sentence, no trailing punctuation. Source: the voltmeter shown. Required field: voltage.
80 (V)
